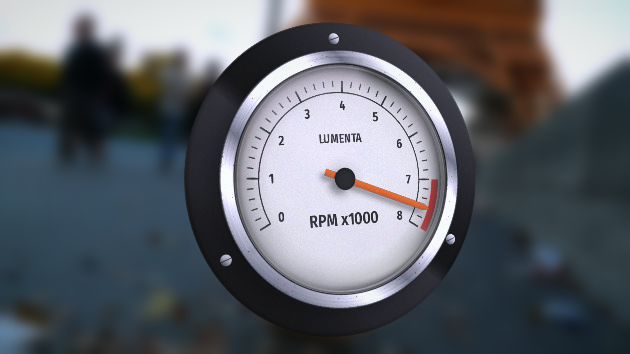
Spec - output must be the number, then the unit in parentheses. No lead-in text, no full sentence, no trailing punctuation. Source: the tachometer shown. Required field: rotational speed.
7600 (rpm)
